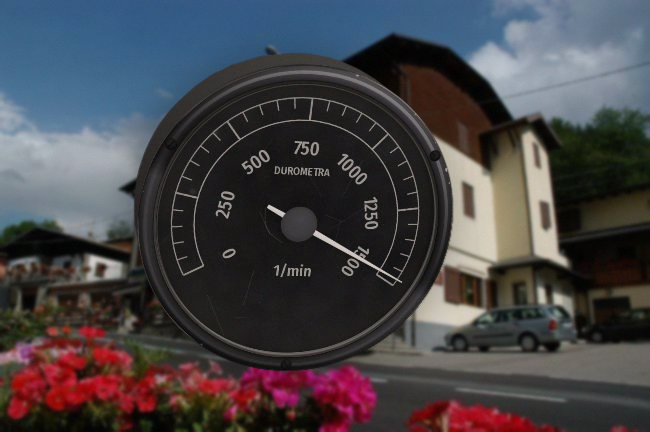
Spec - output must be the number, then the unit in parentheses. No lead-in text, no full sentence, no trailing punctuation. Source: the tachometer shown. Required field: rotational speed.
1475 (rpm)
